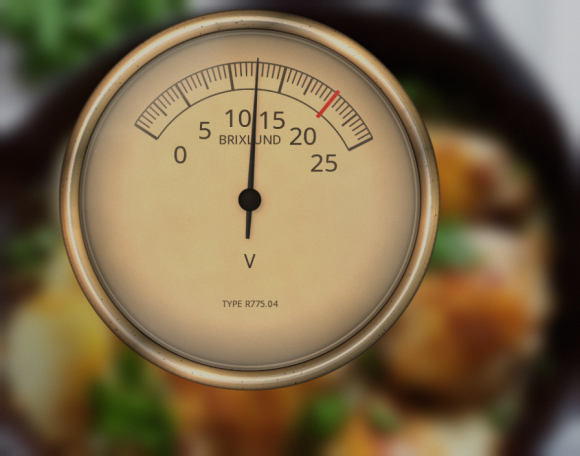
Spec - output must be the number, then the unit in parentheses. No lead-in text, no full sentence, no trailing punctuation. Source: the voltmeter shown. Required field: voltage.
12.5 (V)
